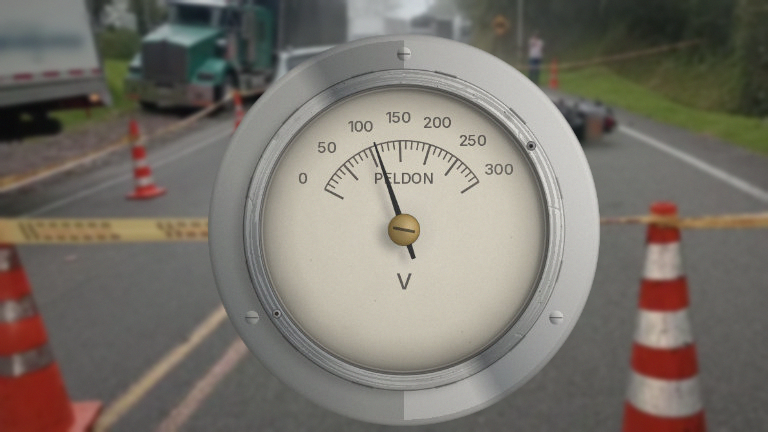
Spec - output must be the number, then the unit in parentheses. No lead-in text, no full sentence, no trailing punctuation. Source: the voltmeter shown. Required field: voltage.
110 (V)
